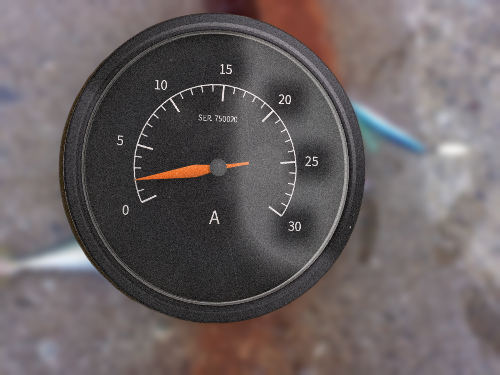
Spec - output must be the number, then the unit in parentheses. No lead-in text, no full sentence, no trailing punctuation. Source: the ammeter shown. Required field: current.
2 (A)
